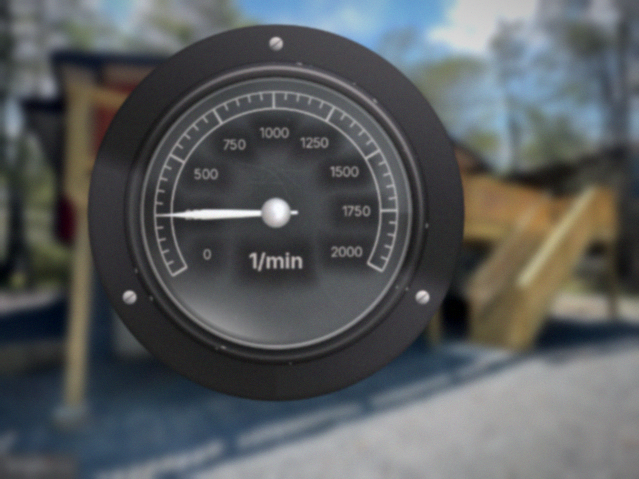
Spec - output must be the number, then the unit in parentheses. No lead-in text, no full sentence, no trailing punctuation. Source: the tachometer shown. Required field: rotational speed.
250 (rpm)
